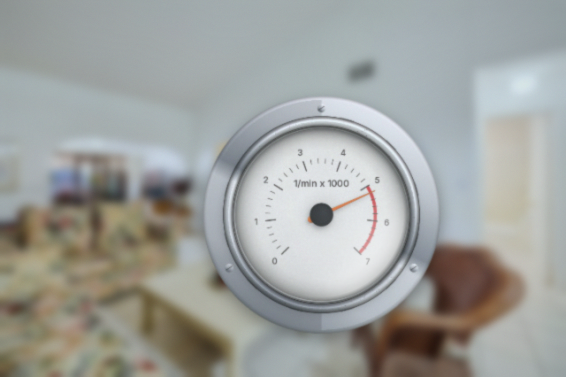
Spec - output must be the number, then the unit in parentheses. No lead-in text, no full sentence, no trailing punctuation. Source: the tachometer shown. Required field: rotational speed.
5200 (rpm)
